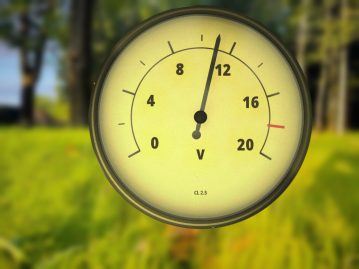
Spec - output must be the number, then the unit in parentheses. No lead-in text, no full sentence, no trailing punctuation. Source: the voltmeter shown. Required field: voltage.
11 (V)
